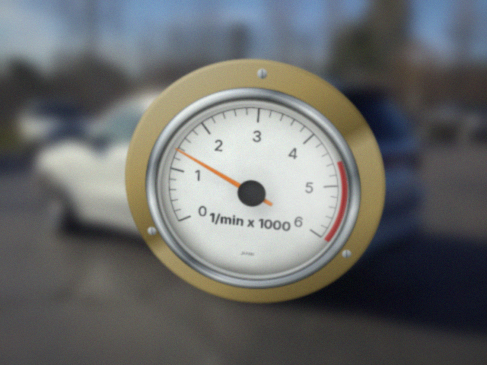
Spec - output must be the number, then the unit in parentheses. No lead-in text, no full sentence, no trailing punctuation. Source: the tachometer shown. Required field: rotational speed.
1400 (rpm)
